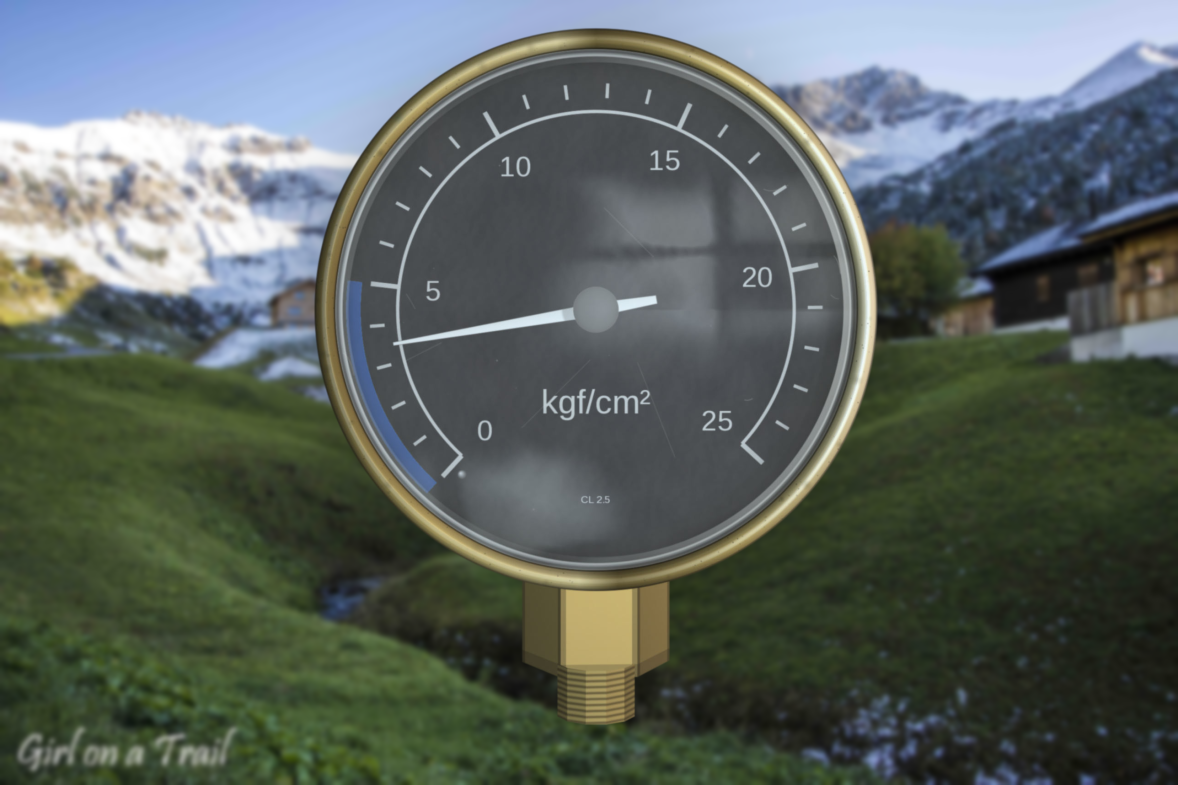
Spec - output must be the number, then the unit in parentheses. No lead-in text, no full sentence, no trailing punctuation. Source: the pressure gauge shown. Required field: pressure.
3.5 (kg/cm²)
